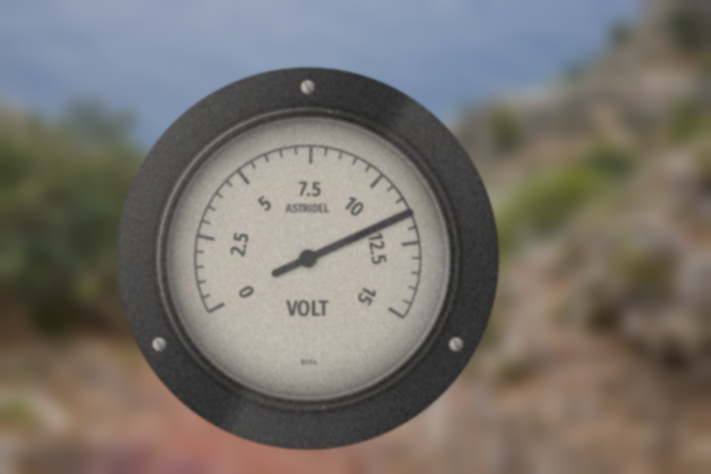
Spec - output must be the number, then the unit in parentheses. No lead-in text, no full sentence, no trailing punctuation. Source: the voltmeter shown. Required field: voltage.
11.5 (V)
